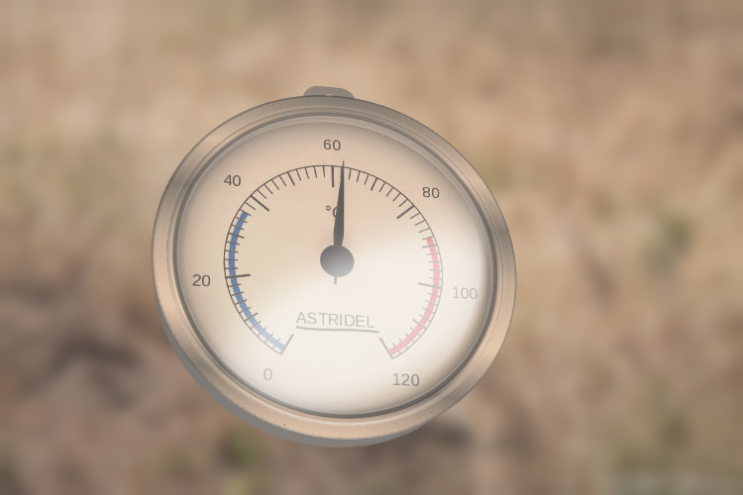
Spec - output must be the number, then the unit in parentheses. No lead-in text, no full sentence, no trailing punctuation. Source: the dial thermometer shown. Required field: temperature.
62 (°C)
